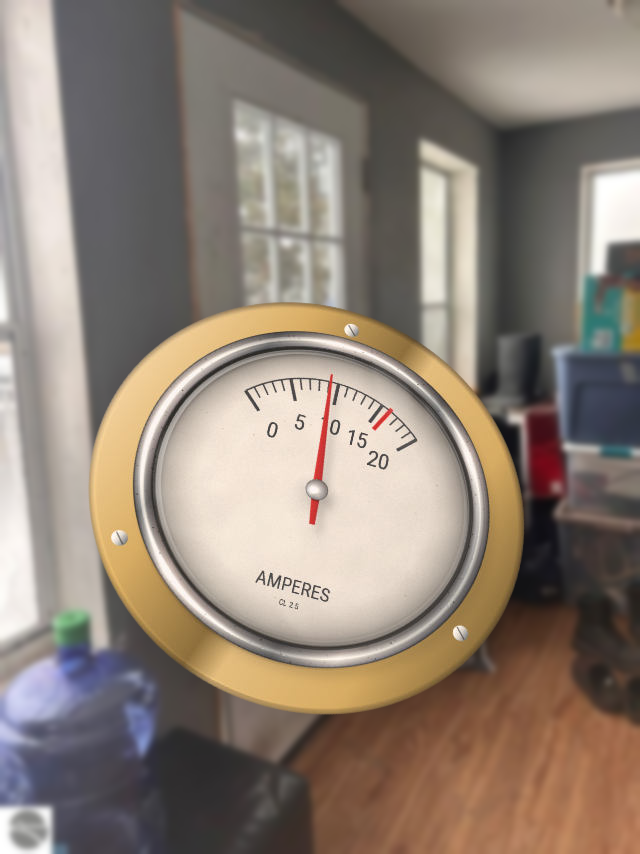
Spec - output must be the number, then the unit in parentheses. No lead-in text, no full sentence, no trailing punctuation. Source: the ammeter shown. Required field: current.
9 (A)
